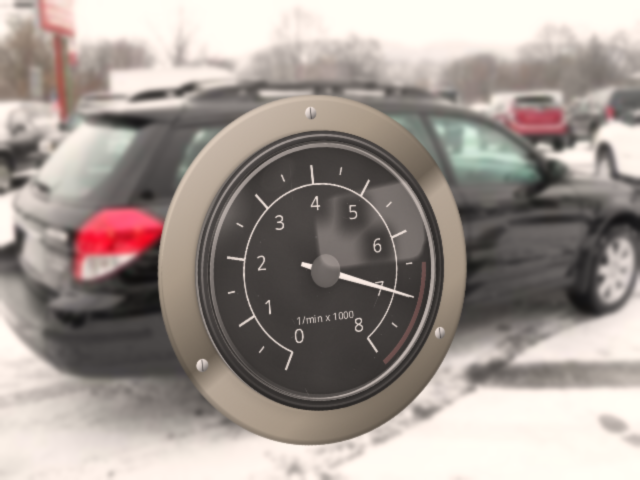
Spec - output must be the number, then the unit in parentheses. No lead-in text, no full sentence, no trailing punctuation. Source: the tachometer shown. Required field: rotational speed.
7000 (rpm)
